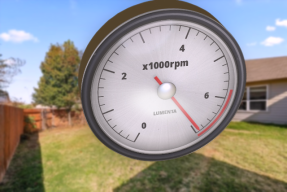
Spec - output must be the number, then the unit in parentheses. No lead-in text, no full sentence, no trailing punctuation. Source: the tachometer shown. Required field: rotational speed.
6900 (rpm)
